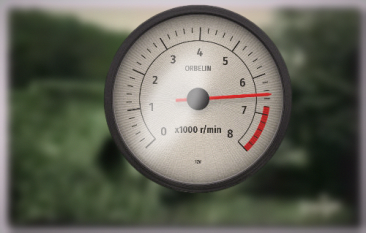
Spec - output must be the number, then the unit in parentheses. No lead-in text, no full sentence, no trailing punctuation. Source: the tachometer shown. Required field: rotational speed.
6500 (rpm)
